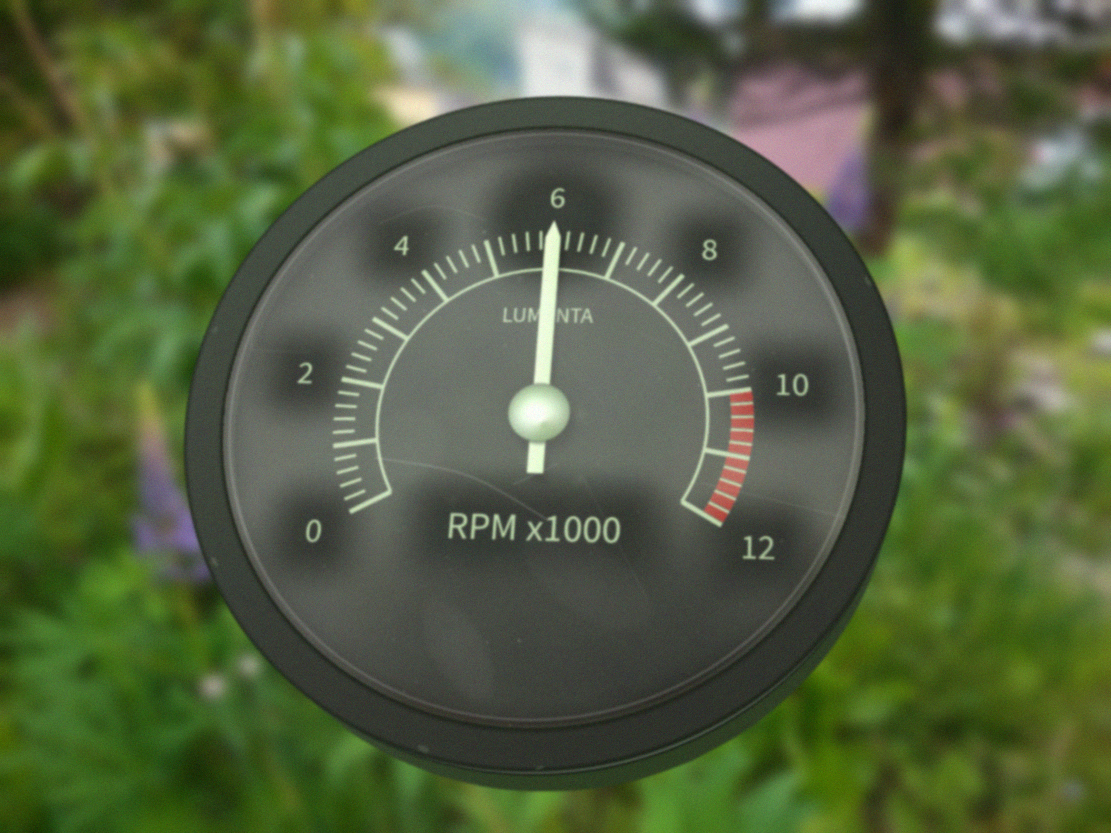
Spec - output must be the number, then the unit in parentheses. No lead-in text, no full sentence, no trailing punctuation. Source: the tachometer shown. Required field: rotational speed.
6000 (rpm)
